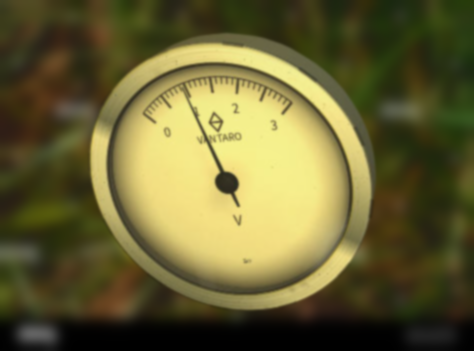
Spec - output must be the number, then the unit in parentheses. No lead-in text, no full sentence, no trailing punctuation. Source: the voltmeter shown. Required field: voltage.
1 (V)
